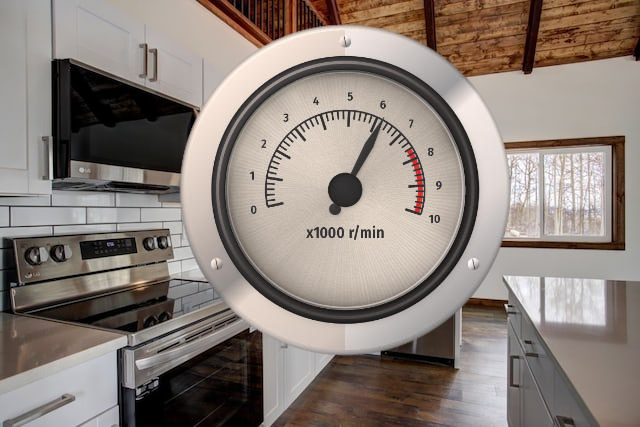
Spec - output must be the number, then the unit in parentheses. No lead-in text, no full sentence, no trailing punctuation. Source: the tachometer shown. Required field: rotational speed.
6200 (rpm)
